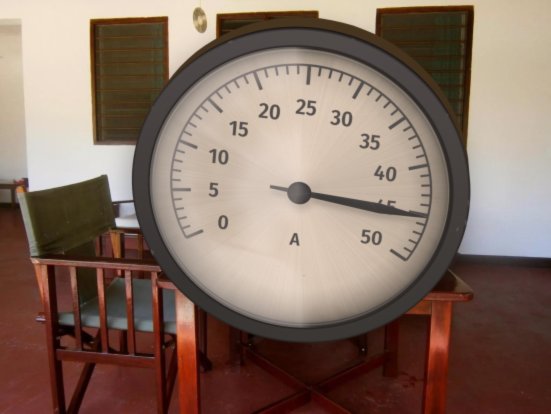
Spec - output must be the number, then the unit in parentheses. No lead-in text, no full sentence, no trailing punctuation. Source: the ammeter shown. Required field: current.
45 (A)
